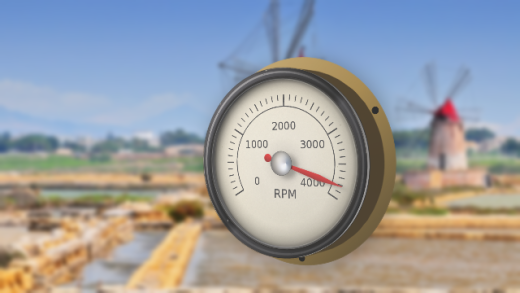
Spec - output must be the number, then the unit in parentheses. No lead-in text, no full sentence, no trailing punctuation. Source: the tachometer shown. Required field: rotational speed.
3800 (rpm)
